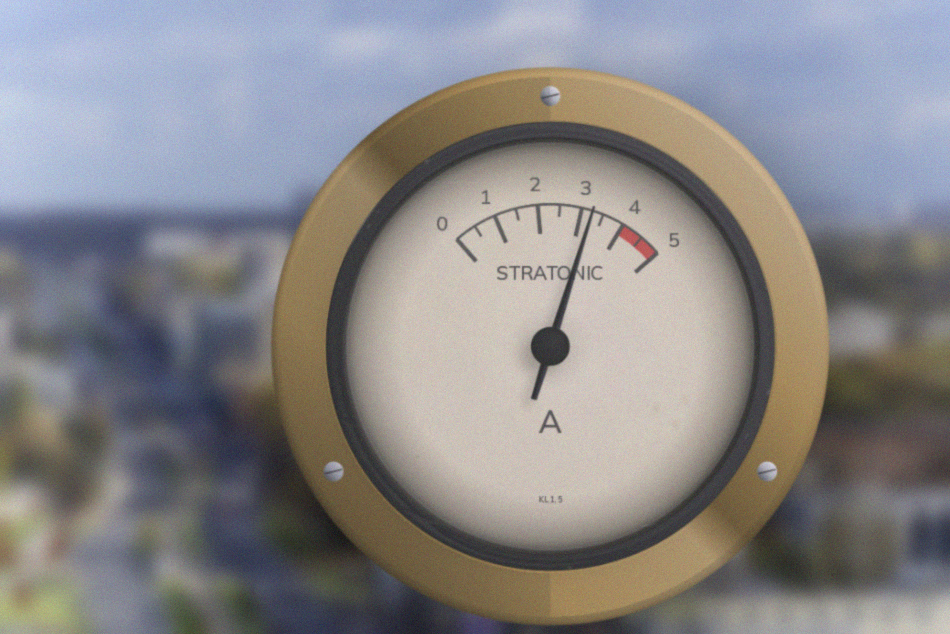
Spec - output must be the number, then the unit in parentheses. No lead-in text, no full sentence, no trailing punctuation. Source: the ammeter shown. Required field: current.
3.25 (A)
